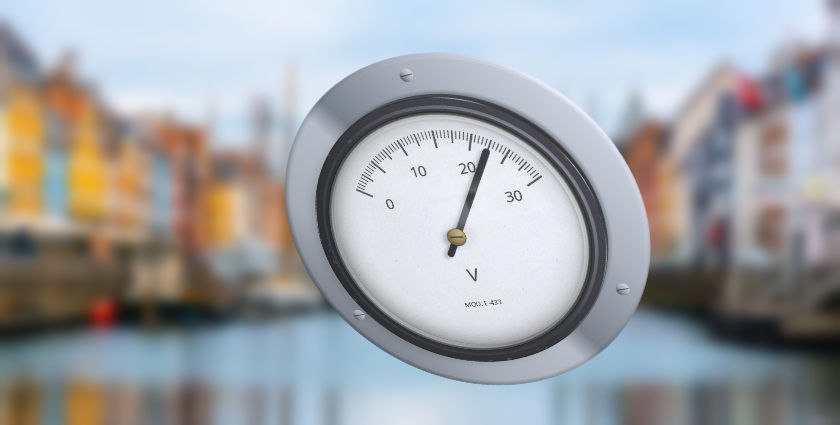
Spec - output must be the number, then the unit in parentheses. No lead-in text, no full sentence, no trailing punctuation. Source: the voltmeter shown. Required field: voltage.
22.5 (V)
